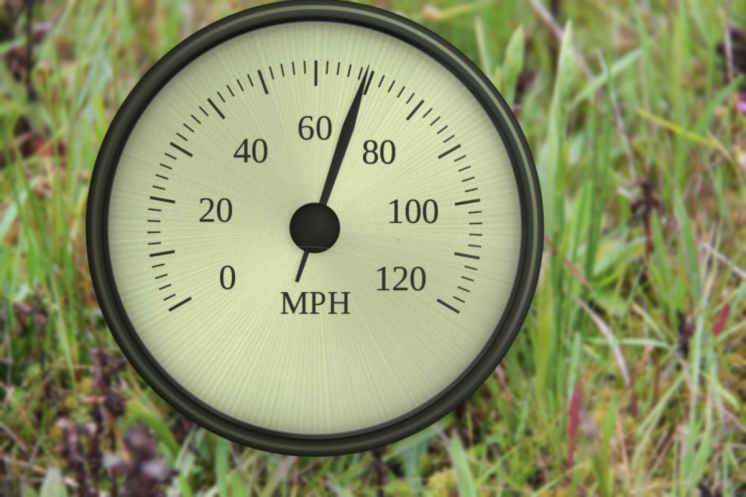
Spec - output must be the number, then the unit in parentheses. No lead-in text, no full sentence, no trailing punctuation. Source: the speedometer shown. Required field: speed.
69 (mph)
